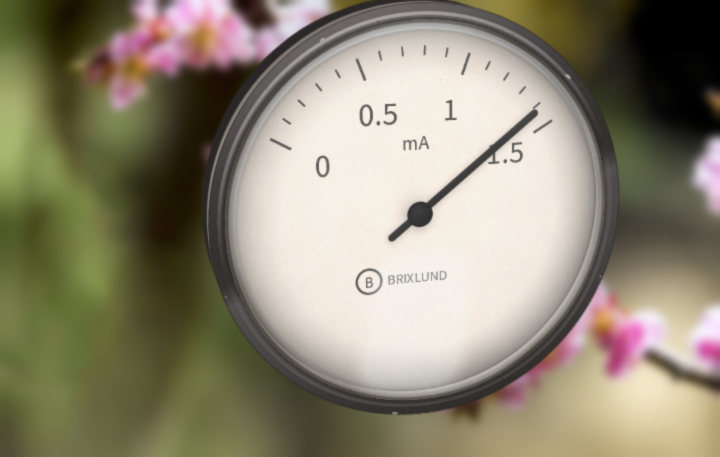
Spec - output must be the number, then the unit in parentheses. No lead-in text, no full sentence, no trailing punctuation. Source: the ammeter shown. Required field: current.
1.4 (mA)
